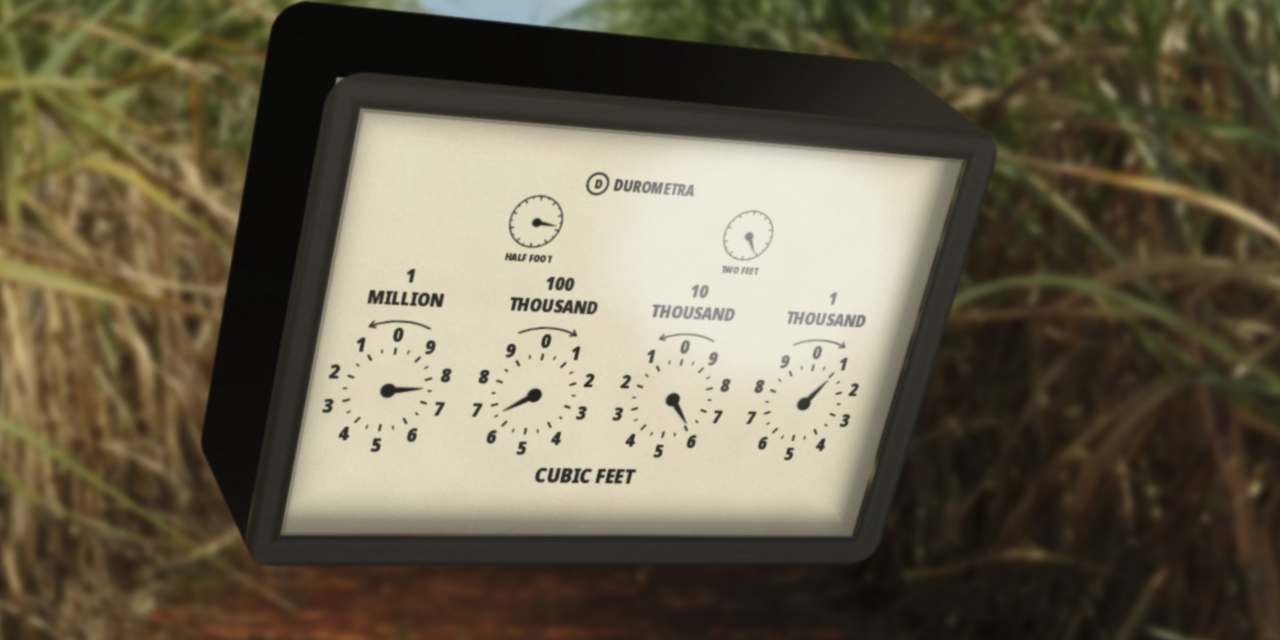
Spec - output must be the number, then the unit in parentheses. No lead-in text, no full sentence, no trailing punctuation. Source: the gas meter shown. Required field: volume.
766100 (ft³)
